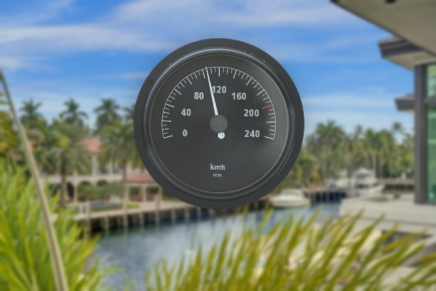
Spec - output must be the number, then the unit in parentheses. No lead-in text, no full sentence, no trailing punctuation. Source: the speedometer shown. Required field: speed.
105 (km/h)
